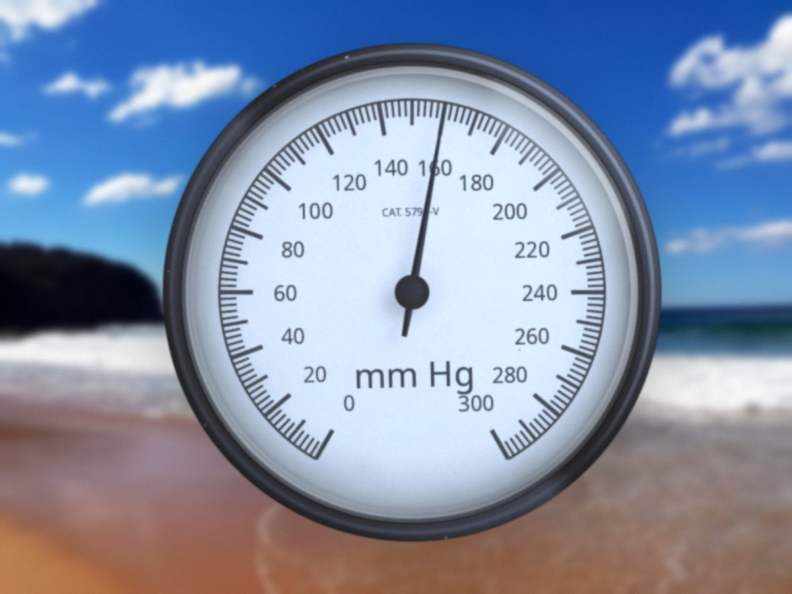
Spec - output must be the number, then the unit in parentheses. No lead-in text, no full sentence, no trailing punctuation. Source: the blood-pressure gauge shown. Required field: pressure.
160 (mmHg)
